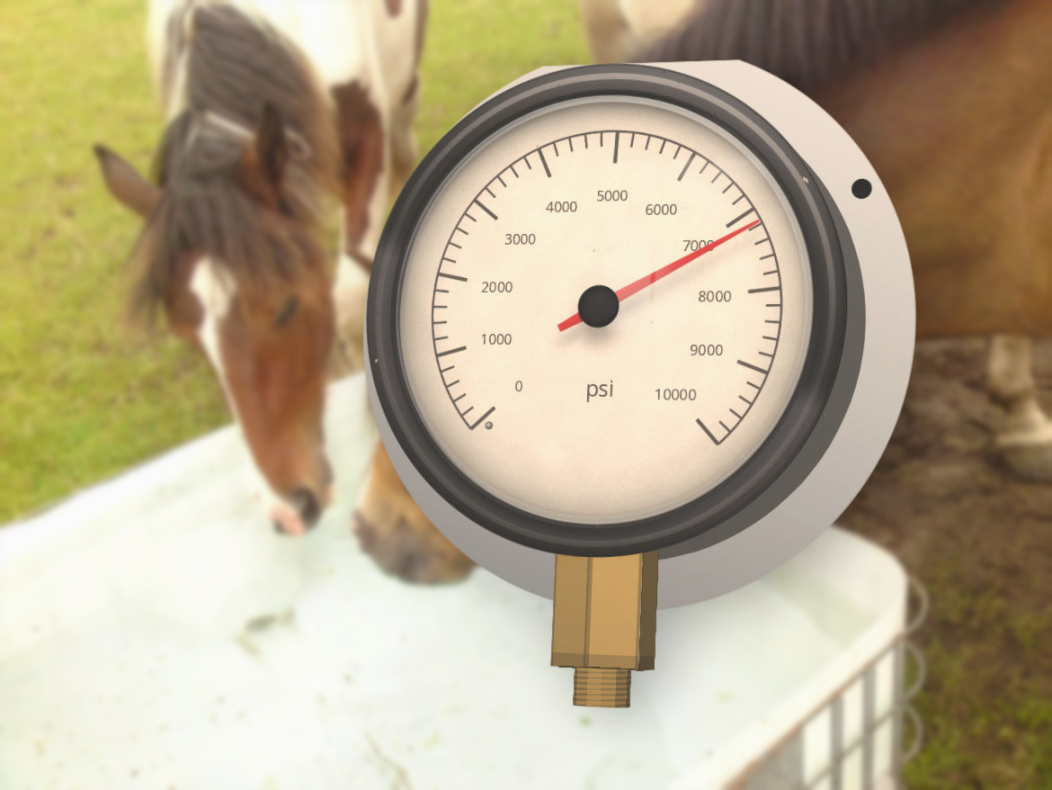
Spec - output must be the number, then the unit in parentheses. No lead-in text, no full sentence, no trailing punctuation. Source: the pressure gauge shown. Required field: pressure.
7200 (psi)
